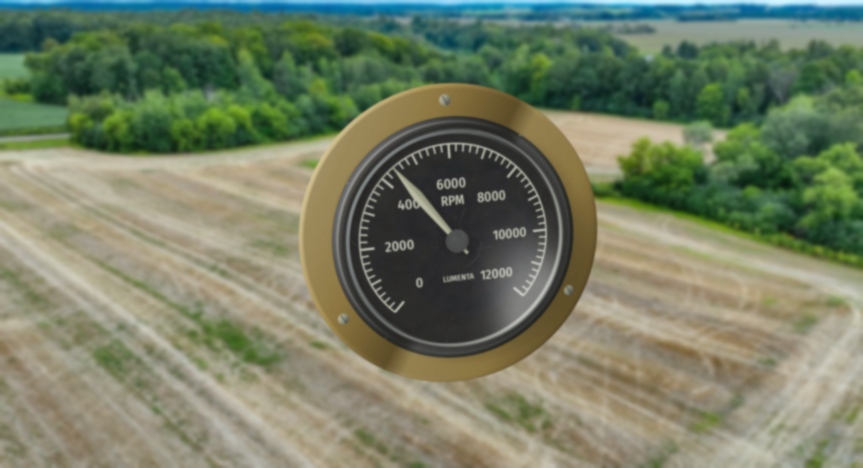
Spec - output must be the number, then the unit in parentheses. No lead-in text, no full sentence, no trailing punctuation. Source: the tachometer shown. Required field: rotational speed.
4400 (rpm)
